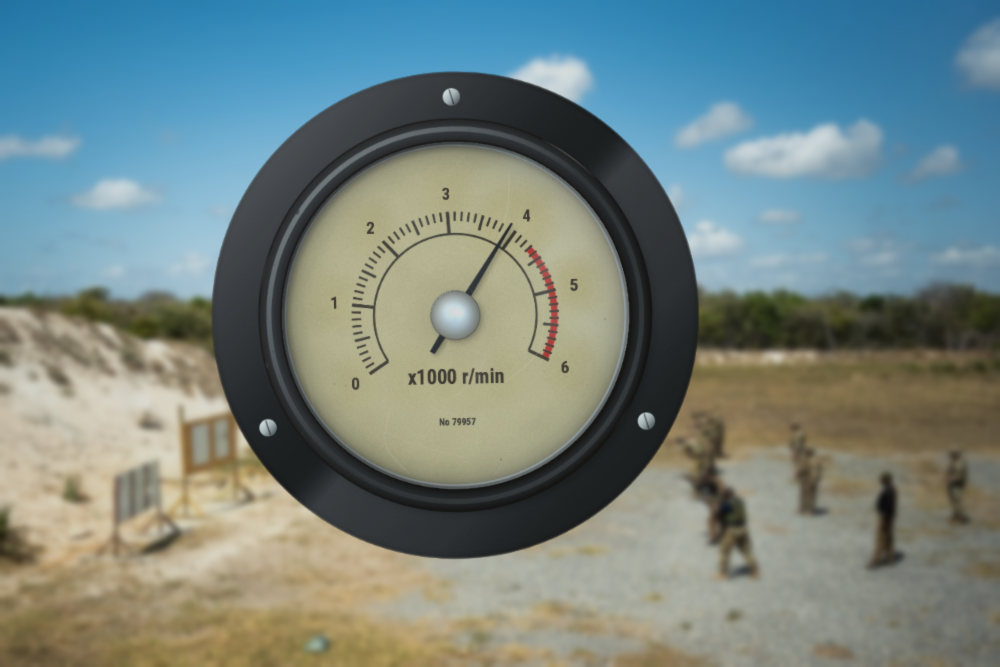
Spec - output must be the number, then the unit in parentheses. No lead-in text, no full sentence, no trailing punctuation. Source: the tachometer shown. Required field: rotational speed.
3900 (rpm)
